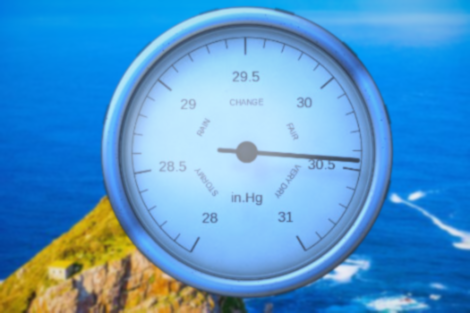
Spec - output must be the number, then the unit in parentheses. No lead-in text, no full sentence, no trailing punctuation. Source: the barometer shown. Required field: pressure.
30.45 (inHg)
